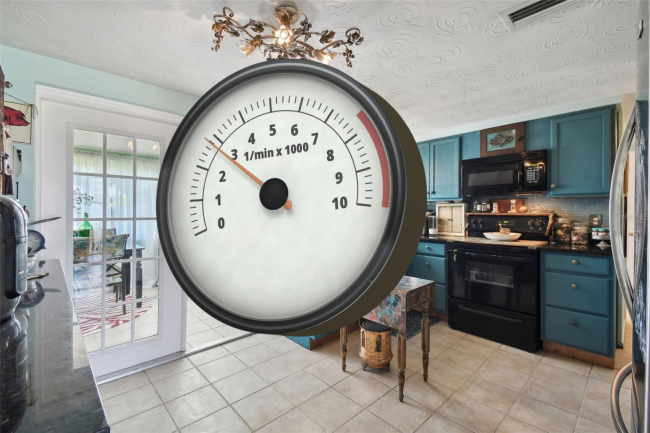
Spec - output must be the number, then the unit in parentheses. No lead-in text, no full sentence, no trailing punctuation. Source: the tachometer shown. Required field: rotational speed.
2800 (rpm)
